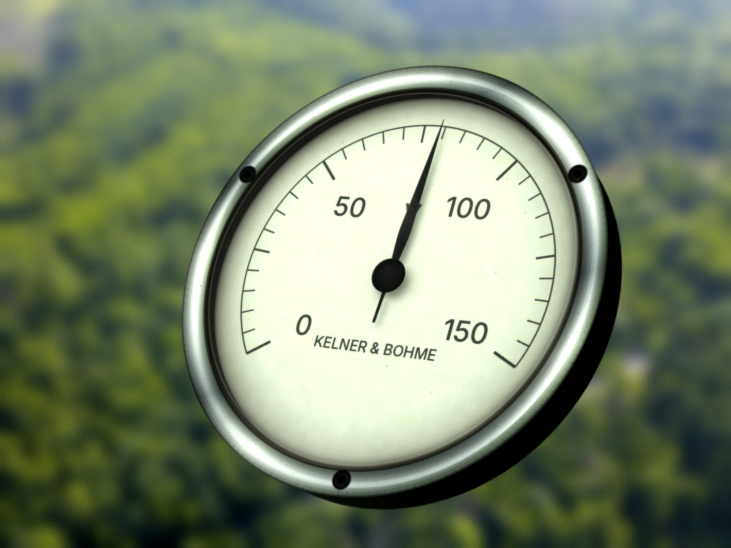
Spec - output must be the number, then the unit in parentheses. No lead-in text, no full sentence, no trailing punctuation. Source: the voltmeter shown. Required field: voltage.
80 (V)
